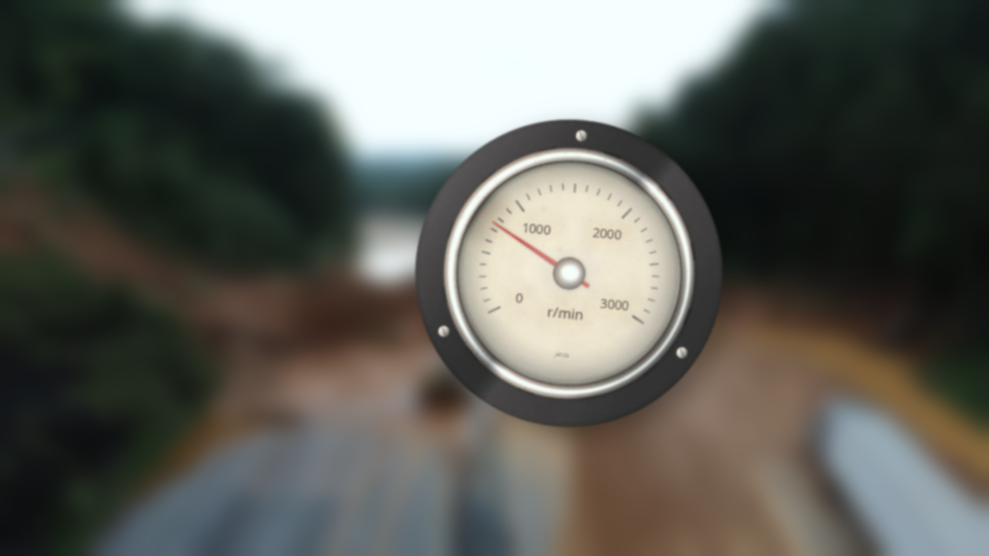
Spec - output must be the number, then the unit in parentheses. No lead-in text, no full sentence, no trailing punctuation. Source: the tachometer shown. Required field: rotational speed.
750 (rpm)
